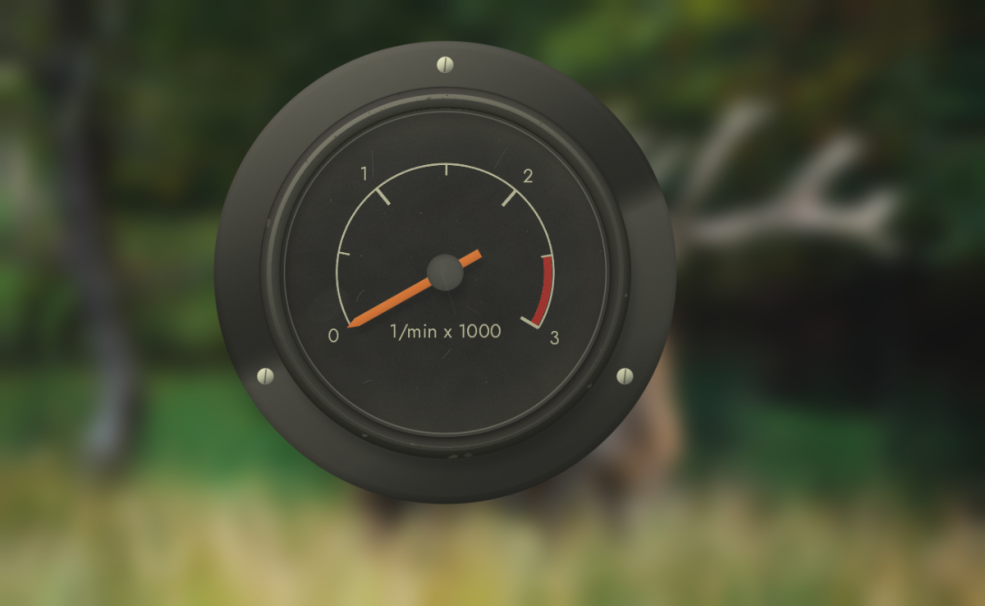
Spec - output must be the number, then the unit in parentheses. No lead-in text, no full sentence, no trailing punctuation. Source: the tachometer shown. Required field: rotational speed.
0 (rpm)
